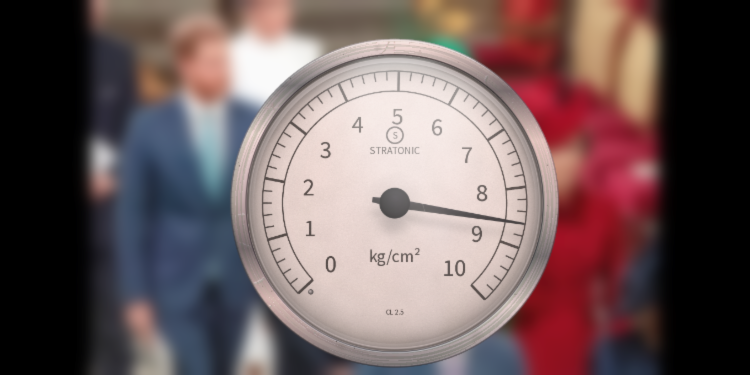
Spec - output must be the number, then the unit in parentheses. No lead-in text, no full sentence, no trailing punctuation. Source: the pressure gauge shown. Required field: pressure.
8.6 (kg/cm²)
